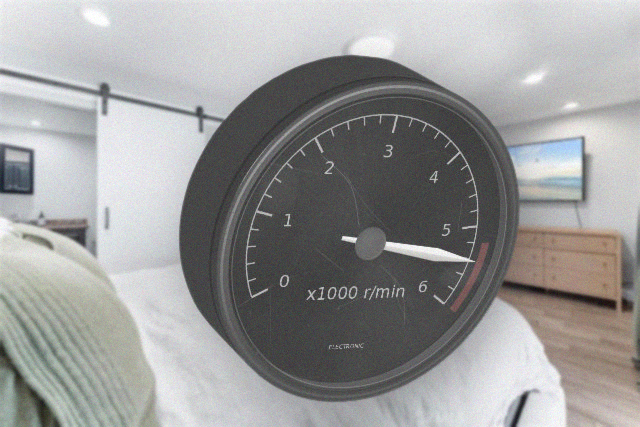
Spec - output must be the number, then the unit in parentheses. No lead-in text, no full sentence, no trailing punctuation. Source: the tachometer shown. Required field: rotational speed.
5400 (rpm)
